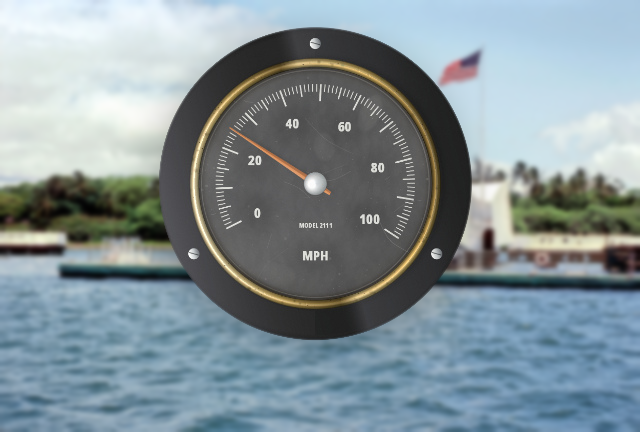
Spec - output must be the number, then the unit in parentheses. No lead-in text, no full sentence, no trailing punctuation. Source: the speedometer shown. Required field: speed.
25 (mph)
